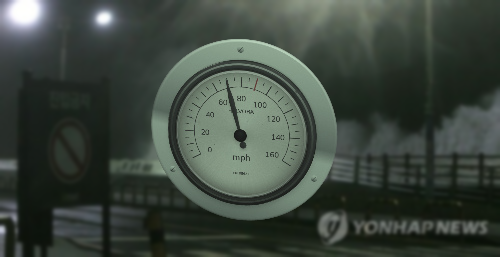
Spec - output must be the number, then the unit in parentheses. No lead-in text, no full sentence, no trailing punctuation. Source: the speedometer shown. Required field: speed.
70 (mph)
